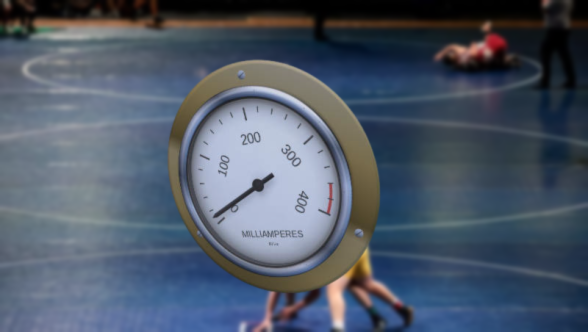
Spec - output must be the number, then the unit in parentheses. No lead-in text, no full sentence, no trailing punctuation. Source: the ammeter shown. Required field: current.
10 (mA)
